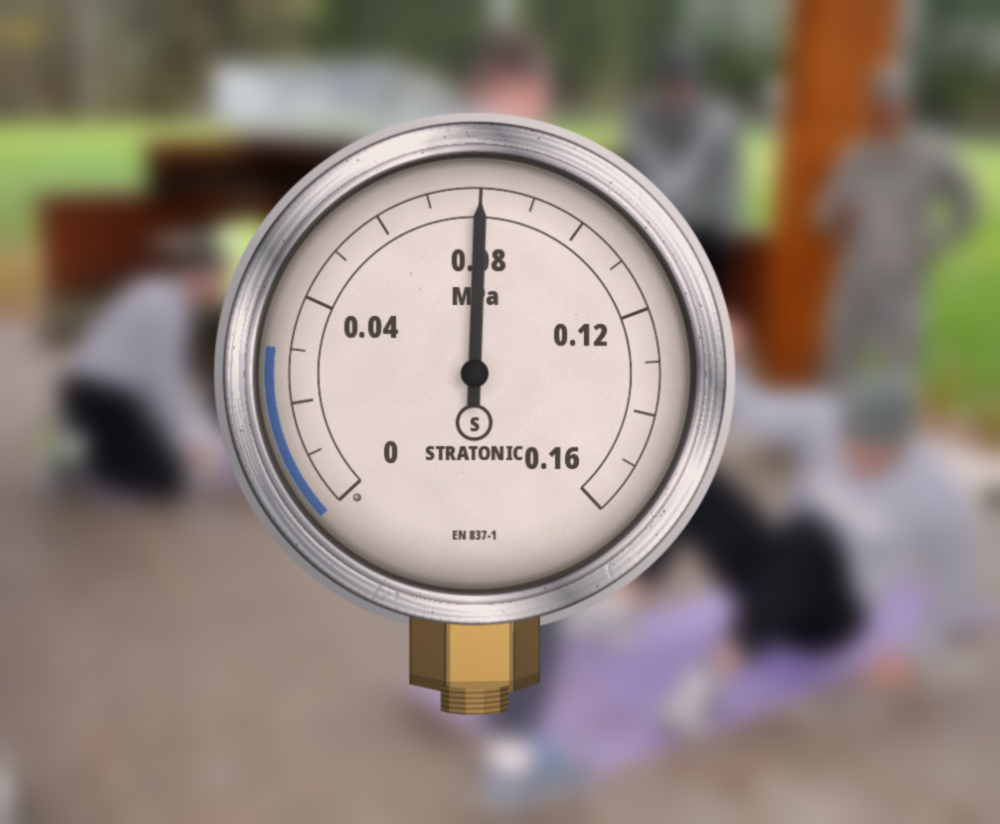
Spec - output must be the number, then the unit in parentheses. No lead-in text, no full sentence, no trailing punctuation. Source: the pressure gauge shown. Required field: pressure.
0.08 (MPa)
